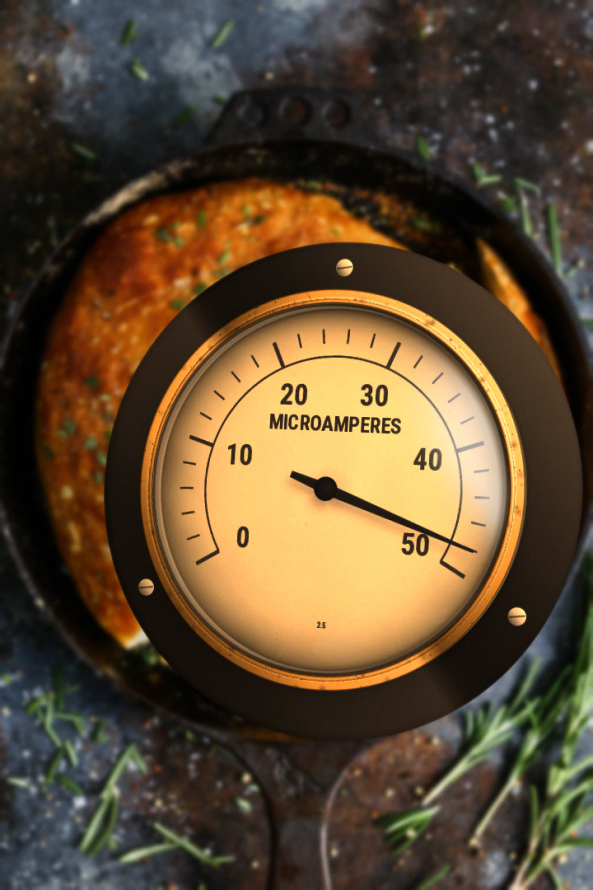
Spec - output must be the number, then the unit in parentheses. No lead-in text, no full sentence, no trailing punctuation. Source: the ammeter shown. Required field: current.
48 (µA)
